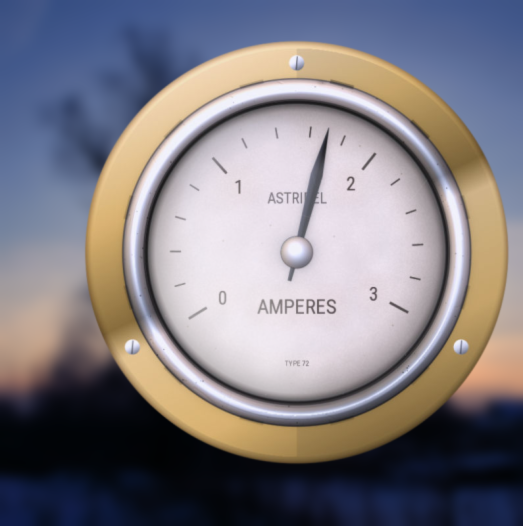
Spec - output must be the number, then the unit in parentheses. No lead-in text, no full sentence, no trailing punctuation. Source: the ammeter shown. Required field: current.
1.7 (A)
